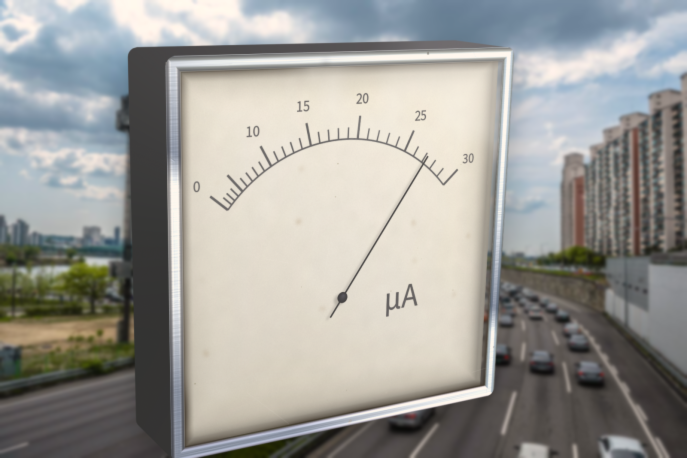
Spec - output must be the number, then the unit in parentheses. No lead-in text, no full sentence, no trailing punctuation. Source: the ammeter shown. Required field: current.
27 (µA)
